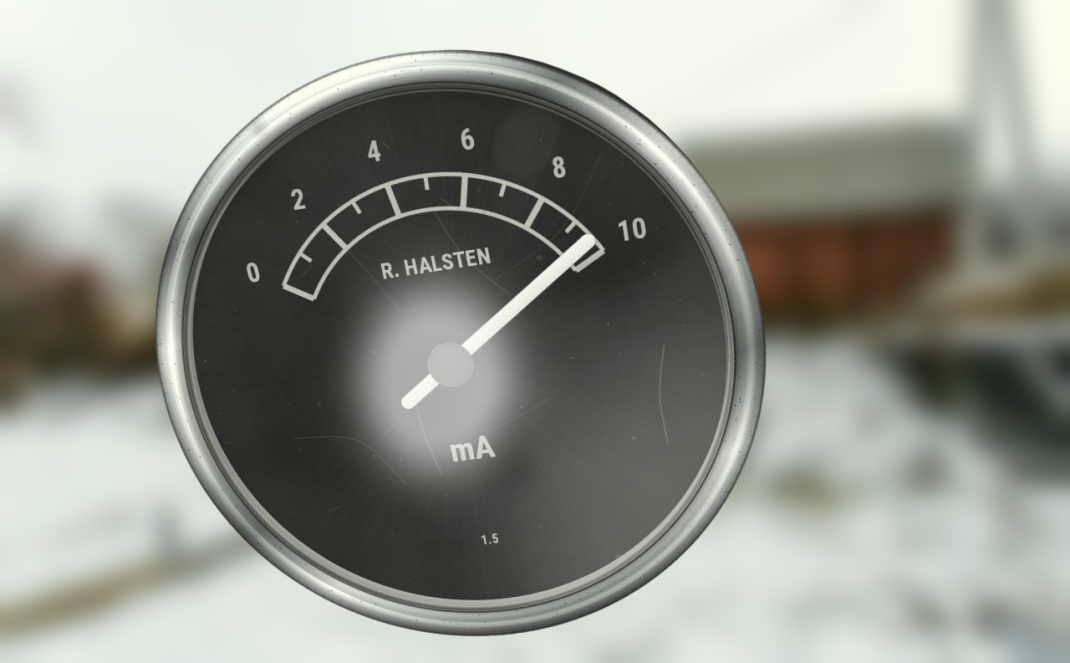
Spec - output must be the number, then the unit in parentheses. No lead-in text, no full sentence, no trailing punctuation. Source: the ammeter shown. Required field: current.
9.5 (mA)
